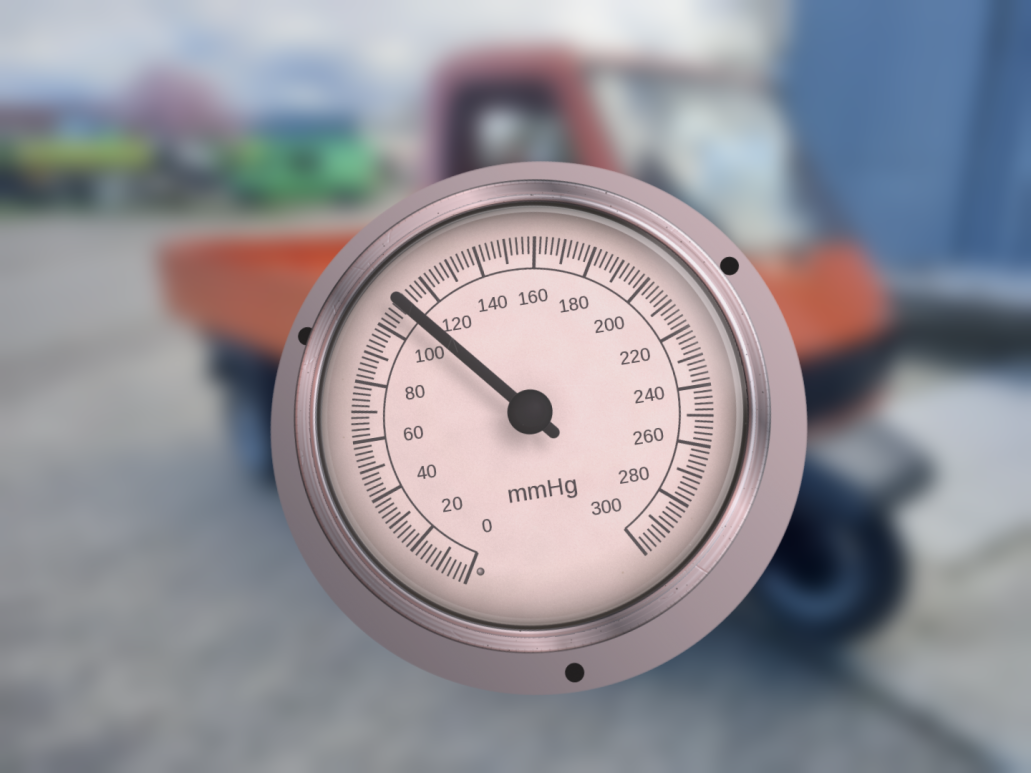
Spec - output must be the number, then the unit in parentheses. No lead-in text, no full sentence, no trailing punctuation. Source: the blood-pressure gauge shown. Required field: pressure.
110 (mmHg)
